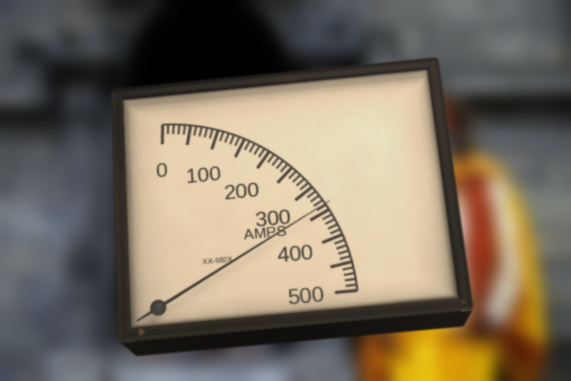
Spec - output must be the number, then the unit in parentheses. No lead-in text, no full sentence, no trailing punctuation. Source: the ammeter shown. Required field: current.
340 (A)
